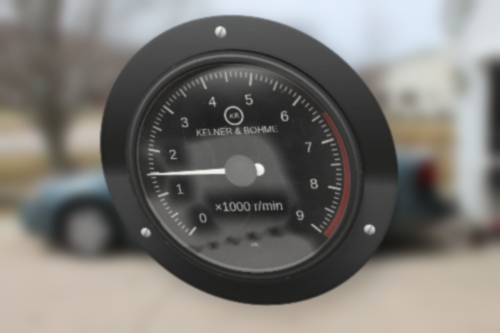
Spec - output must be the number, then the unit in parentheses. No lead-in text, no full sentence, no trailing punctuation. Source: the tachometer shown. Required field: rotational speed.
1500 (rpm)
